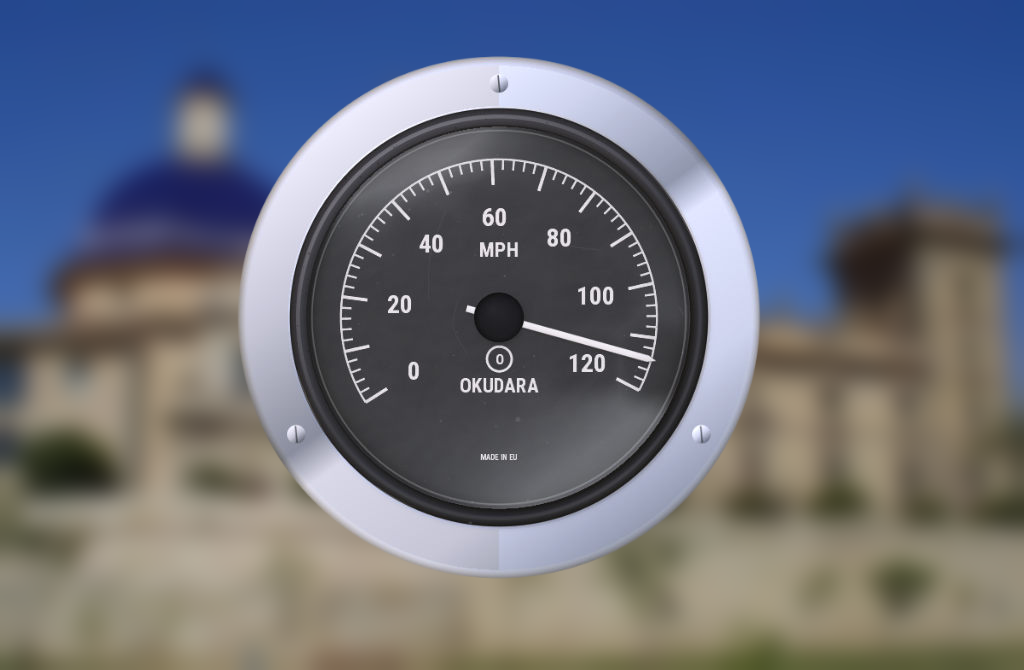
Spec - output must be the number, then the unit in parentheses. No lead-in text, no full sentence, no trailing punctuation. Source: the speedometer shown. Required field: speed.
114 (mph)
